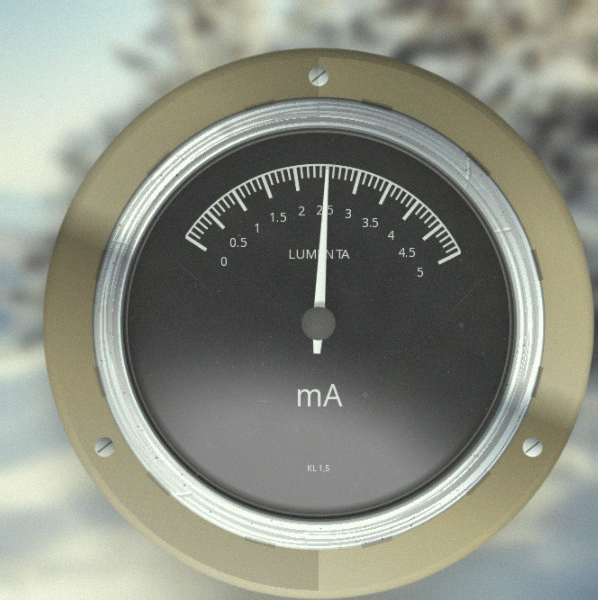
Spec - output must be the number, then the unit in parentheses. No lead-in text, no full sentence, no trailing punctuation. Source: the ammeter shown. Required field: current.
2.5 (mA)
